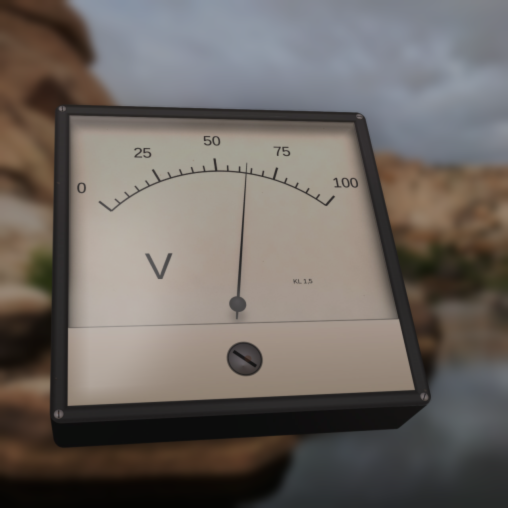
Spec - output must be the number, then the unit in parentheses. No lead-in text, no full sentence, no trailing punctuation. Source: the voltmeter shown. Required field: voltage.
62.5 (V)
